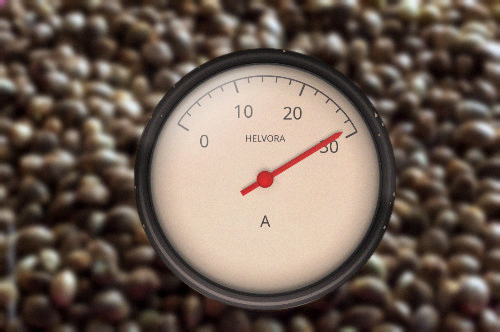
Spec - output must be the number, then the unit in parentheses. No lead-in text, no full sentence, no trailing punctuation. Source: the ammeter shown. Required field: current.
29 (A)
